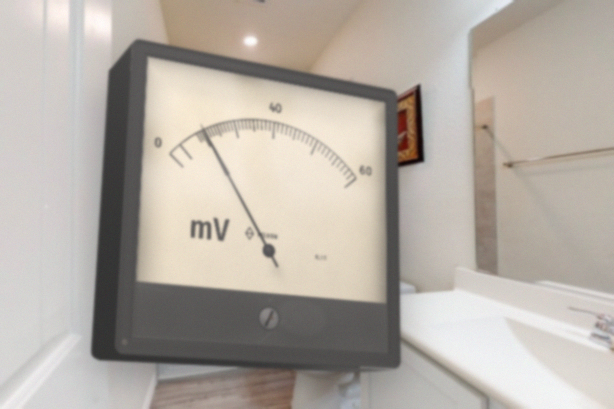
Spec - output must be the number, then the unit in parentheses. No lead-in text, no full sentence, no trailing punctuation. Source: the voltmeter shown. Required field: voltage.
20 (mV)
